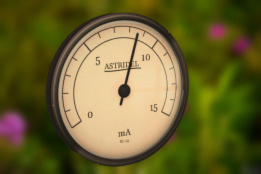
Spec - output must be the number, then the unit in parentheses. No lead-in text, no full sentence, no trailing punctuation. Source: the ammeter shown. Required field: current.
8.5 (mA)
